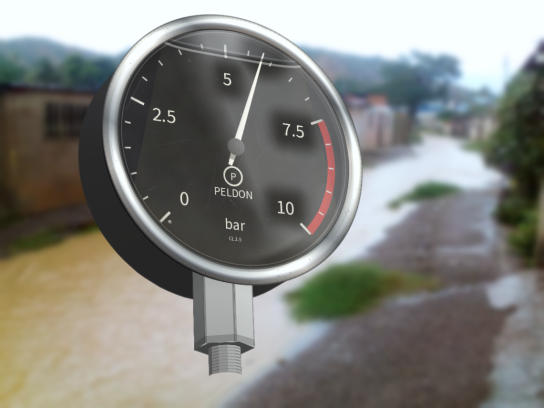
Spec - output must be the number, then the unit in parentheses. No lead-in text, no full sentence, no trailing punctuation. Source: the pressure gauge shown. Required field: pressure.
5.75 (bar)
